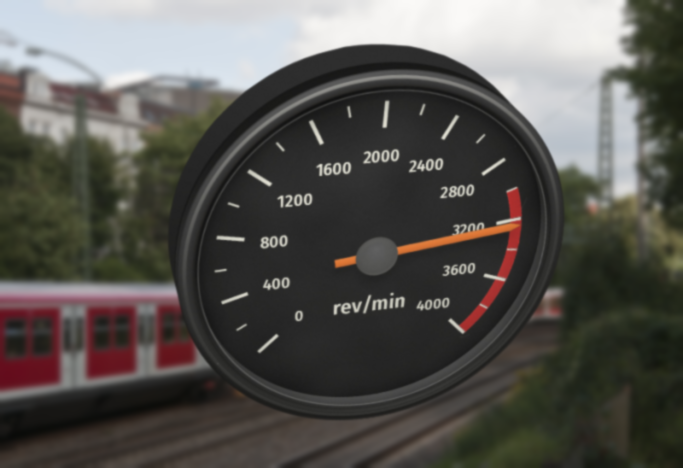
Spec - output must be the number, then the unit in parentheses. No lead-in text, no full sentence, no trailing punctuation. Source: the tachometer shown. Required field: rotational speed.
3200 (rpm)
